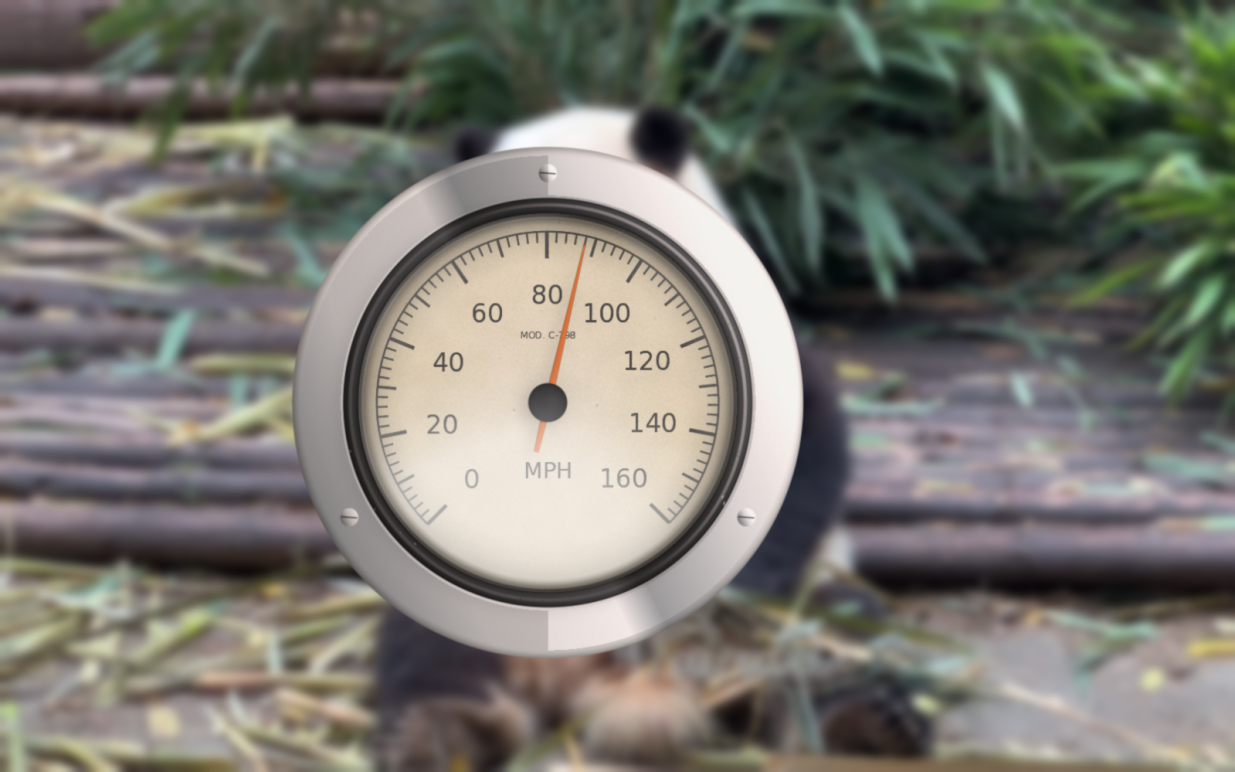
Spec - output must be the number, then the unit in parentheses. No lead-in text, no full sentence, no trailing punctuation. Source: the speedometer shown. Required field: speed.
88 (mph)
